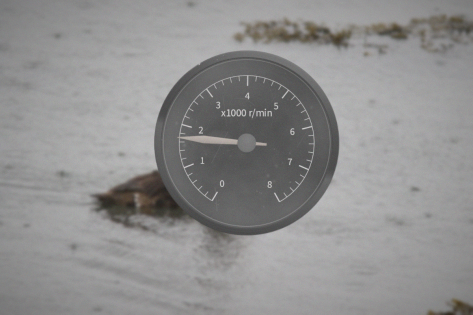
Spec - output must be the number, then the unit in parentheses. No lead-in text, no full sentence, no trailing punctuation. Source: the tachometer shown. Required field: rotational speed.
1700 (rpm)
